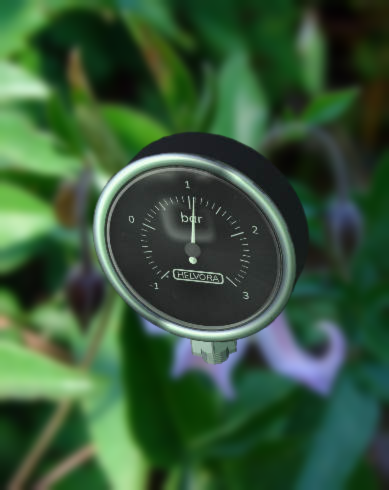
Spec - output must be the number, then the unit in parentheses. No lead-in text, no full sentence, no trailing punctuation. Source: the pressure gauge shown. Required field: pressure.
1.1 (bar)
